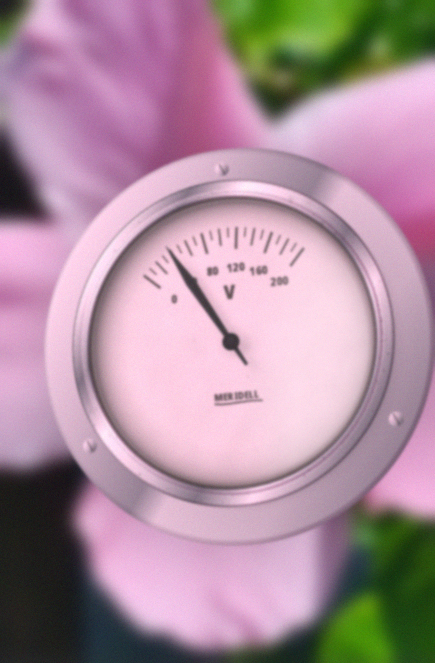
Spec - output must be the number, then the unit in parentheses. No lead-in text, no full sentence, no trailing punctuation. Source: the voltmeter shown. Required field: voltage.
40 (V)
